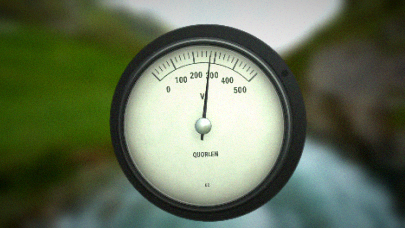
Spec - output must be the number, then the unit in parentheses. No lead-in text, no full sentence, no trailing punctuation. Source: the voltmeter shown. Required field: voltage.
280 (V)
